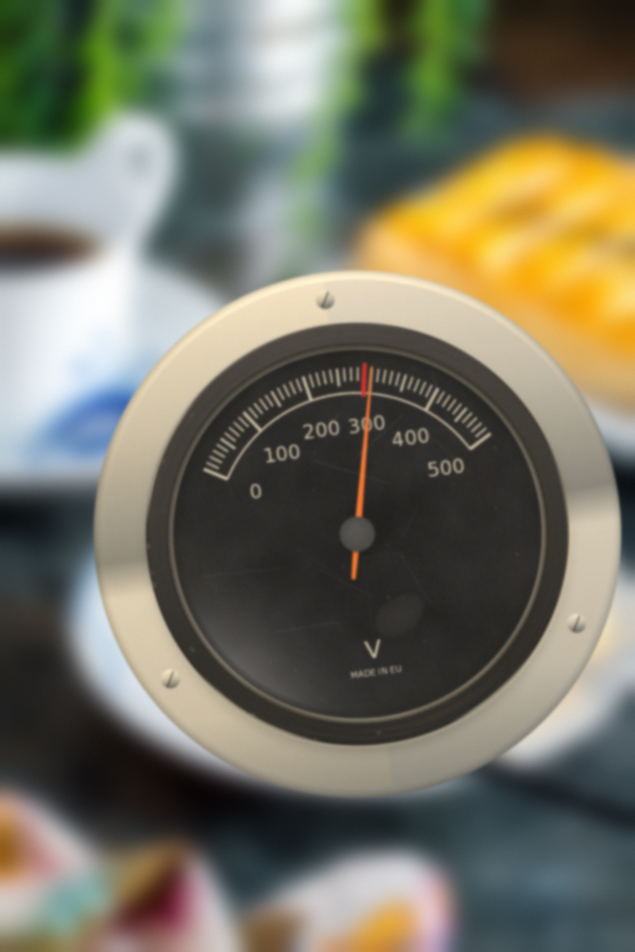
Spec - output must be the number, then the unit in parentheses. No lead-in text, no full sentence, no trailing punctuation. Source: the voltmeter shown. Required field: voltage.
300 (V)
